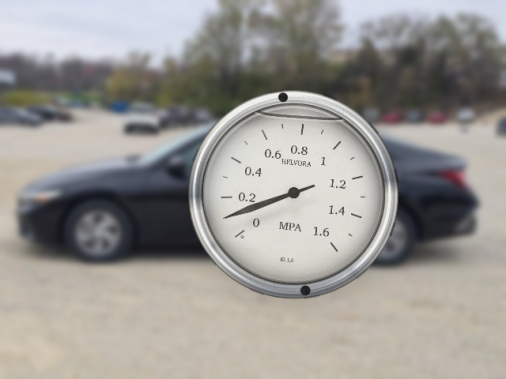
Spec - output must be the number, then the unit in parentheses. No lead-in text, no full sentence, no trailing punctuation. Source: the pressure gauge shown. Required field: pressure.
0.1 (MPa)
